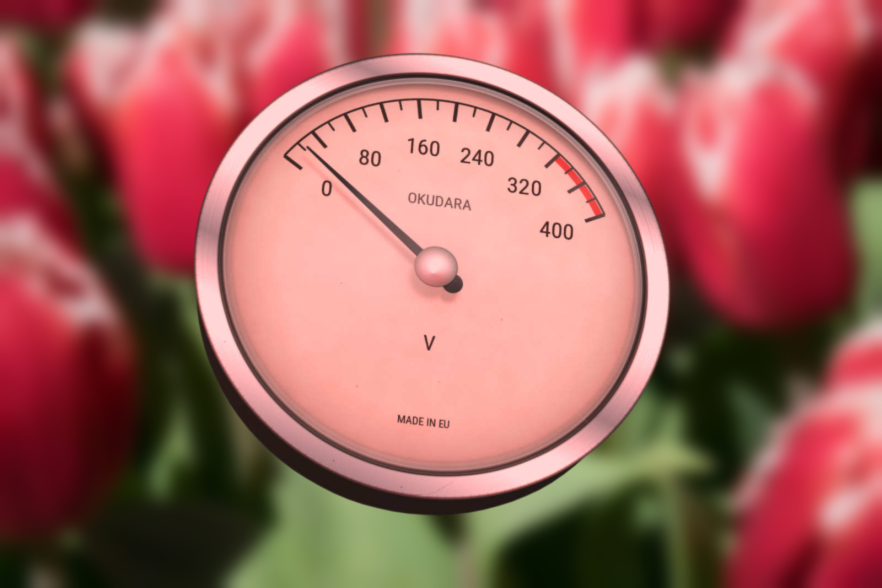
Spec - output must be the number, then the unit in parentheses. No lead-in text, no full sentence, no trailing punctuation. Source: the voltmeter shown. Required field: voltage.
20 (V)
